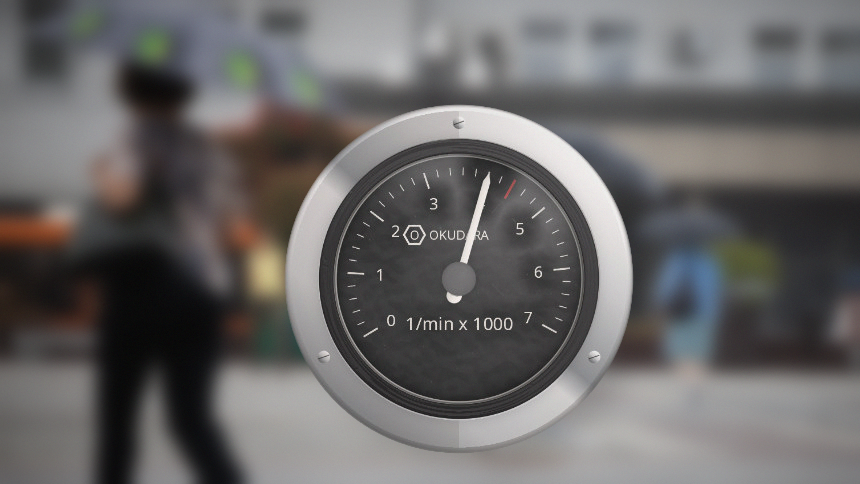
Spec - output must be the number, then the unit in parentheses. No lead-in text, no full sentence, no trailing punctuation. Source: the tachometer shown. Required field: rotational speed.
4000 (rpm)
